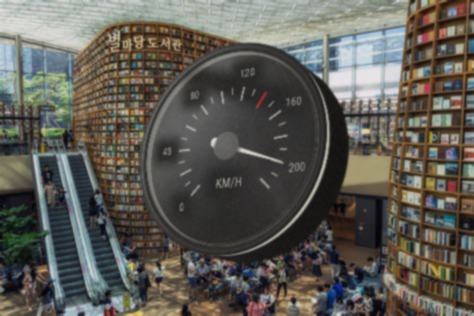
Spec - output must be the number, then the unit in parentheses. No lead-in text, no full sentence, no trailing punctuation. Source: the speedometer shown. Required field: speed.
200 (km/h)
